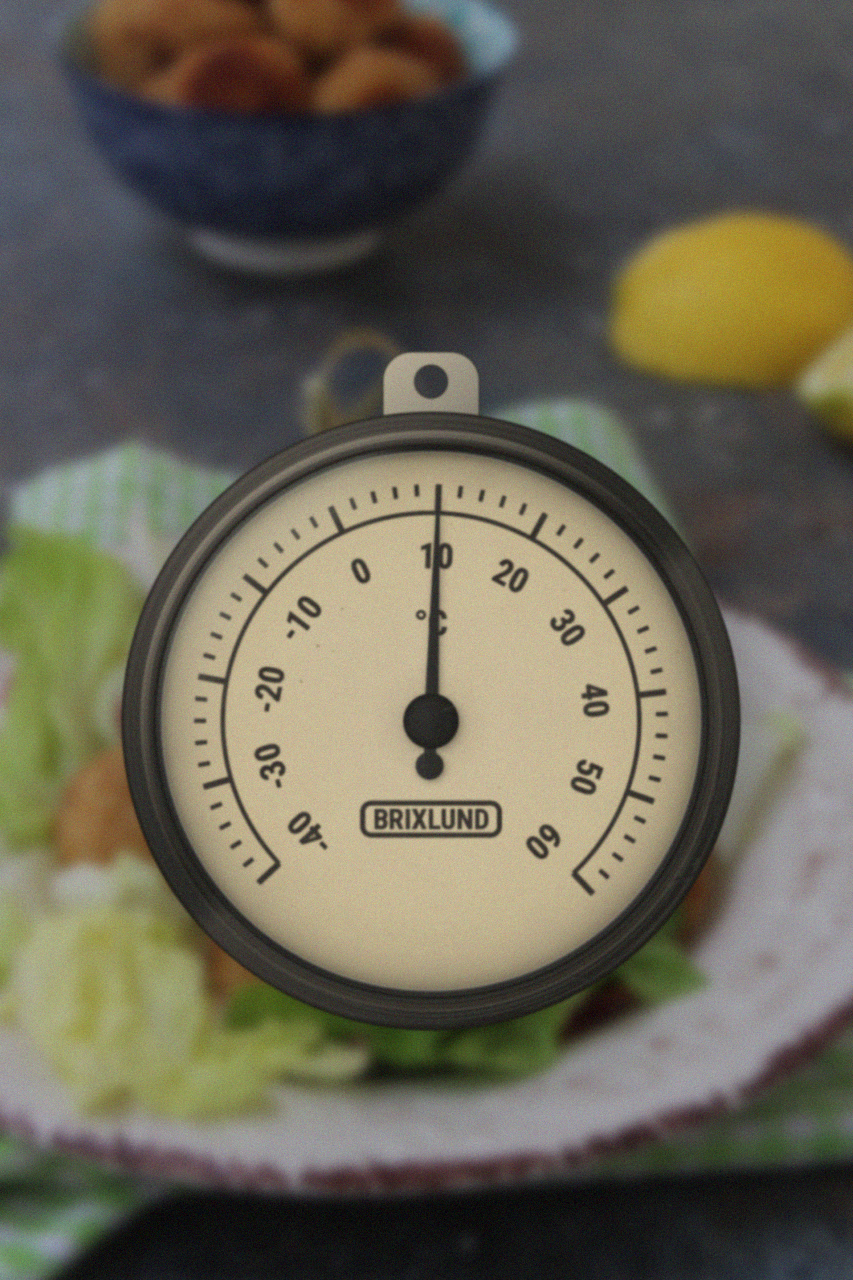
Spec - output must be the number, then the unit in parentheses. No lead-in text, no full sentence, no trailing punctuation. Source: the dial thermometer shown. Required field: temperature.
10 (°C)
